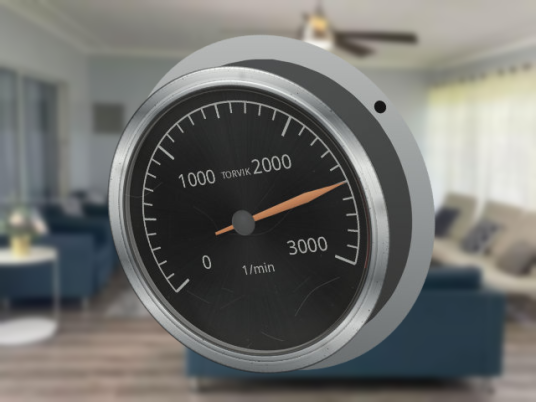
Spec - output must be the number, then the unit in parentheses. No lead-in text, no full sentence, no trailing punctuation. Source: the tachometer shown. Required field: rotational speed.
2500 (rpm)
